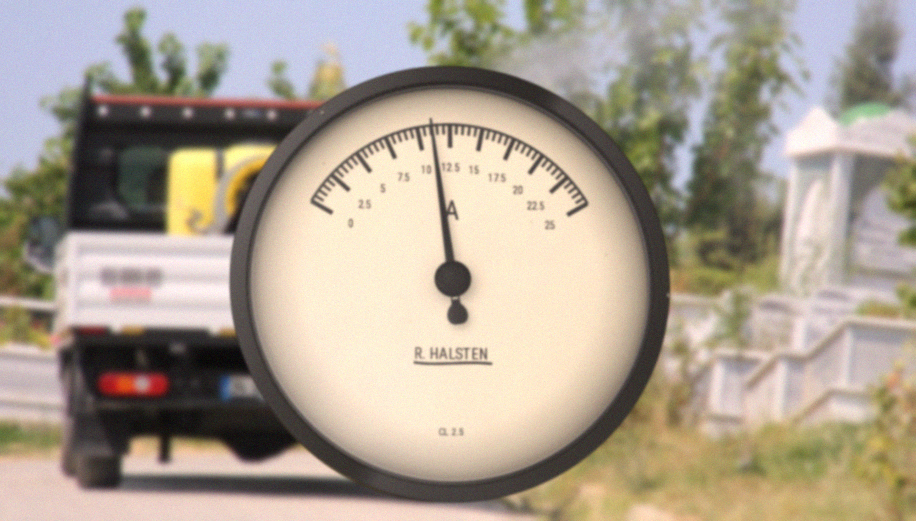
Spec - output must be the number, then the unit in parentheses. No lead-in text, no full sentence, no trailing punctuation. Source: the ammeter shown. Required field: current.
11 (A)
